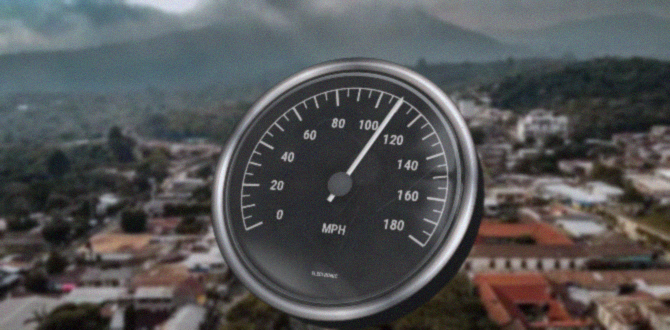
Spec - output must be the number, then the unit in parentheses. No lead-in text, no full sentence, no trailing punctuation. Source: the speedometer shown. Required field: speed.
110 (mph)
